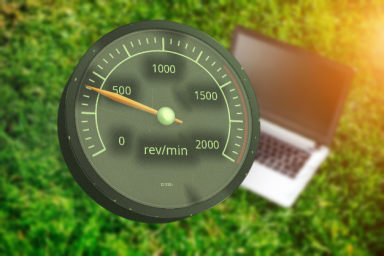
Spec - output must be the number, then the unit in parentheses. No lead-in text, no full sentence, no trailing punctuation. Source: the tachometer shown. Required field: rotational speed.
400 (rpm)
